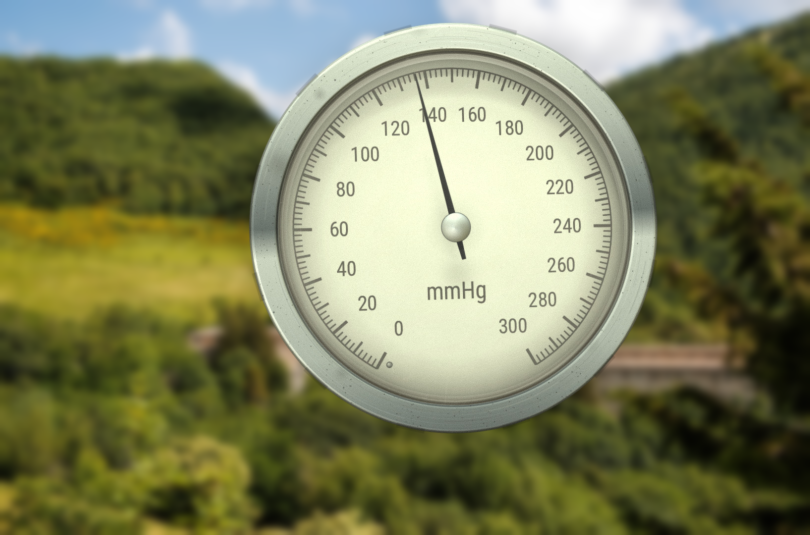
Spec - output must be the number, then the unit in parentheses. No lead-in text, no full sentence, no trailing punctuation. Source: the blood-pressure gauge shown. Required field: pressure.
136 (mmHg)
